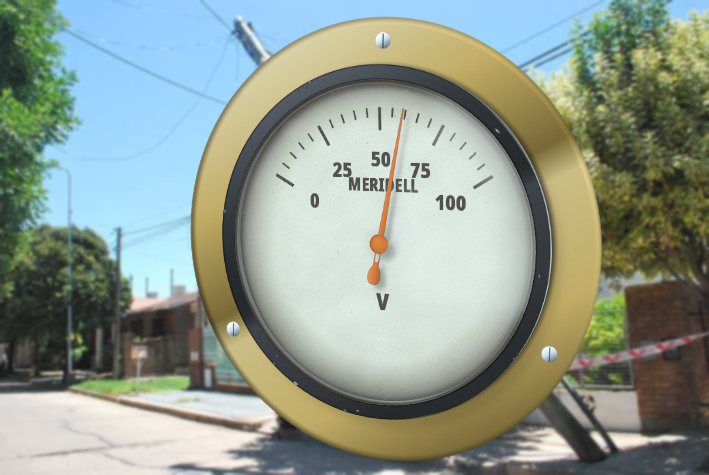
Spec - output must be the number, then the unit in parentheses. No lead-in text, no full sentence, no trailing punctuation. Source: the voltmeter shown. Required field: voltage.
60 (V)
